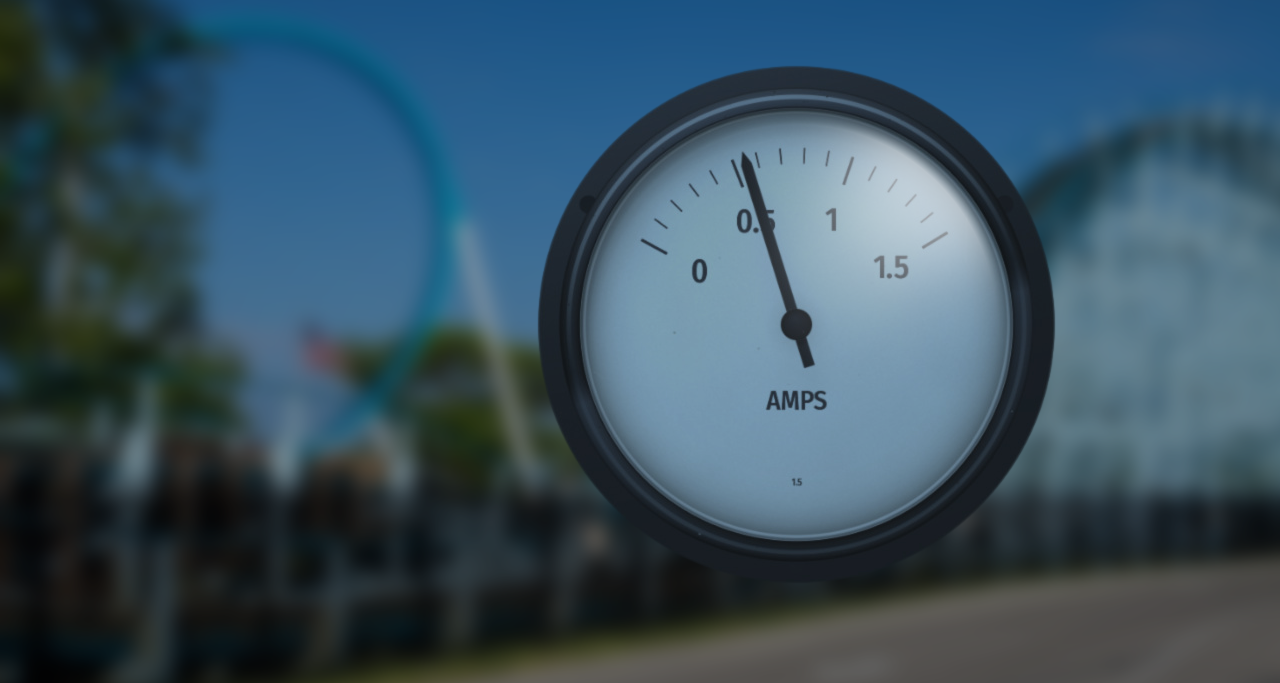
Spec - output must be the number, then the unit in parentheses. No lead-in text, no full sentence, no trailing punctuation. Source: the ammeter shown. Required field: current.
0.55 (A)
